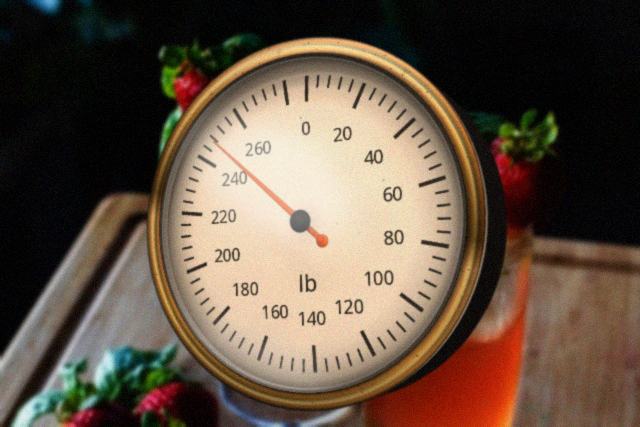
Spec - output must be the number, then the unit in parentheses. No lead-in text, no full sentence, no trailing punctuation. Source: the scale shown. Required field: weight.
248 (lb)
